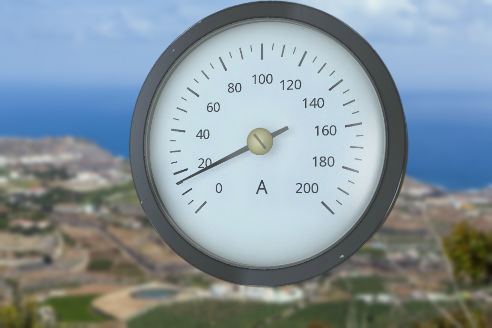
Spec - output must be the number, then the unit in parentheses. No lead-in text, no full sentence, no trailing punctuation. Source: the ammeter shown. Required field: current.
15 (A)
